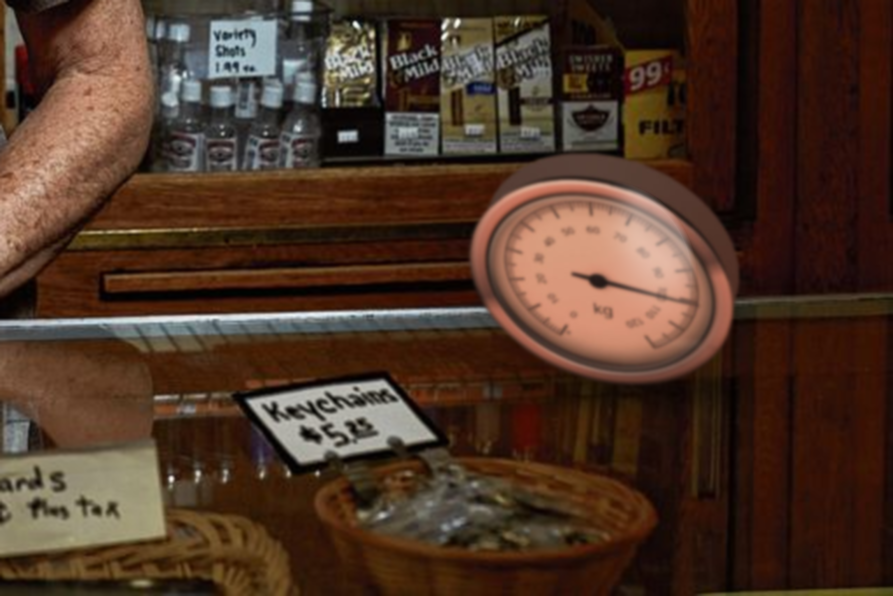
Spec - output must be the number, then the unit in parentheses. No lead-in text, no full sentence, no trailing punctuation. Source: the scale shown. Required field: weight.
100 (kg)
